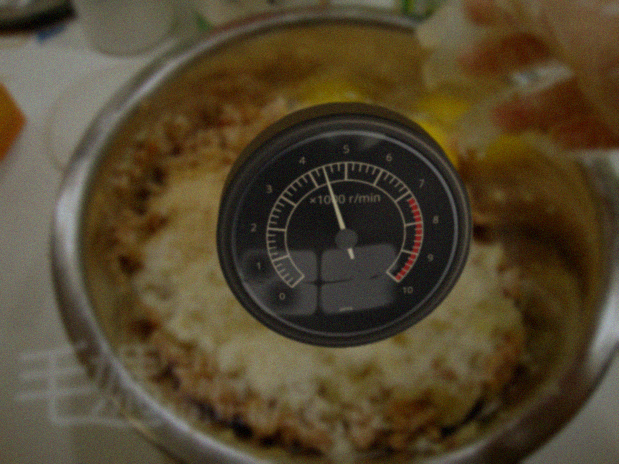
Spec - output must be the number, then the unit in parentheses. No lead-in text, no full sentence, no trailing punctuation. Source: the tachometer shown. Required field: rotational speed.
4400 (rpm)
